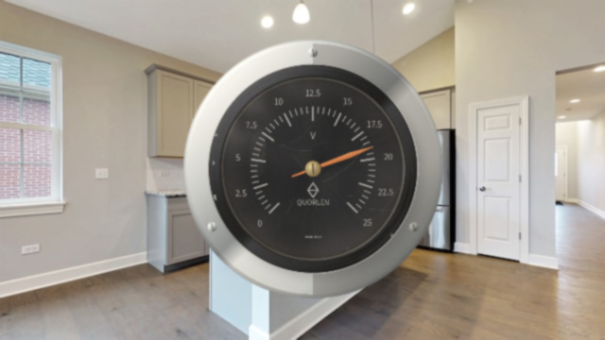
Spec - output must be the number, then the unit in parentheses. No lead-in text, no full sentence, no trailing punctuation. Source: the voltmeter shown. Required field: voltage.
19 (V)
